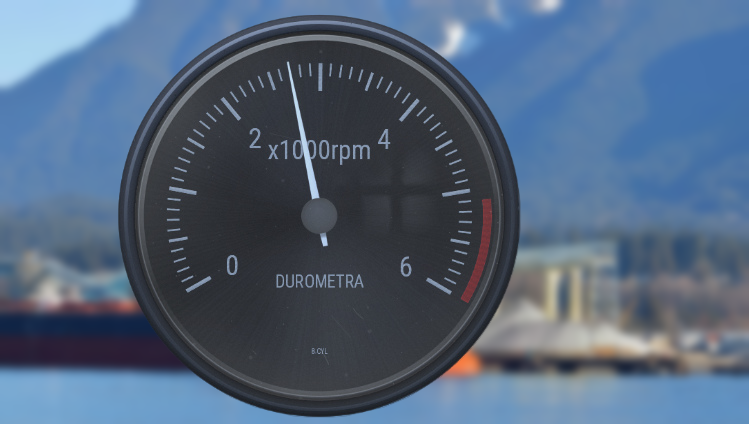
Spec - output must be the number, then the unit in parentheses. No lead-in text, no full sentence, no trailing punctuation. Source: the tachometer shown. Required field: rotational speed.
2700 (rpm)
